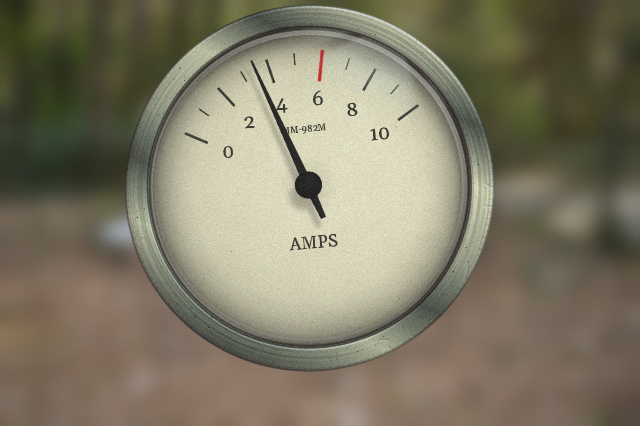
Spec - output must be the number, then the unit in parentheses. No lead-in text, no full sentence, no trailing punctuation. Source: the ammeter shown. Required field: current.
3.5 (A)
